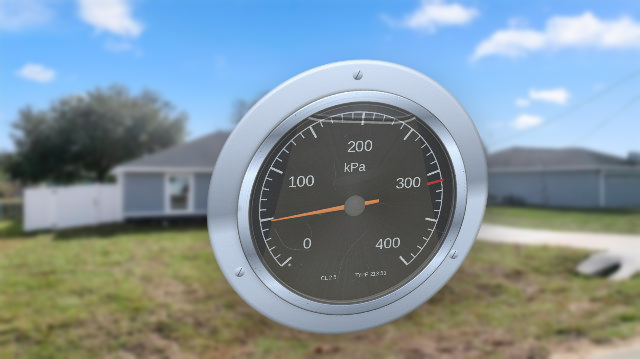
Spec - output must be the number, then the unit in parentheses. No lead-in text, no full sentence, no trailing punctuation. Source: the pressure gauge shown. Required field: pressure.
50 (kPa)
